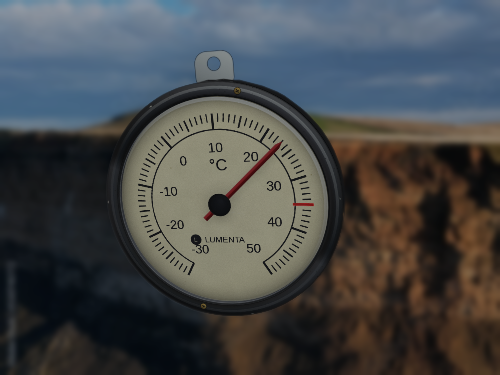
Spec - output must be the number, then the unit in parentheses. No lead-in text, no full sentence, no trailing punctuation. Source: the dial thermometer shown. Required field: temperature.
23 (°C)
